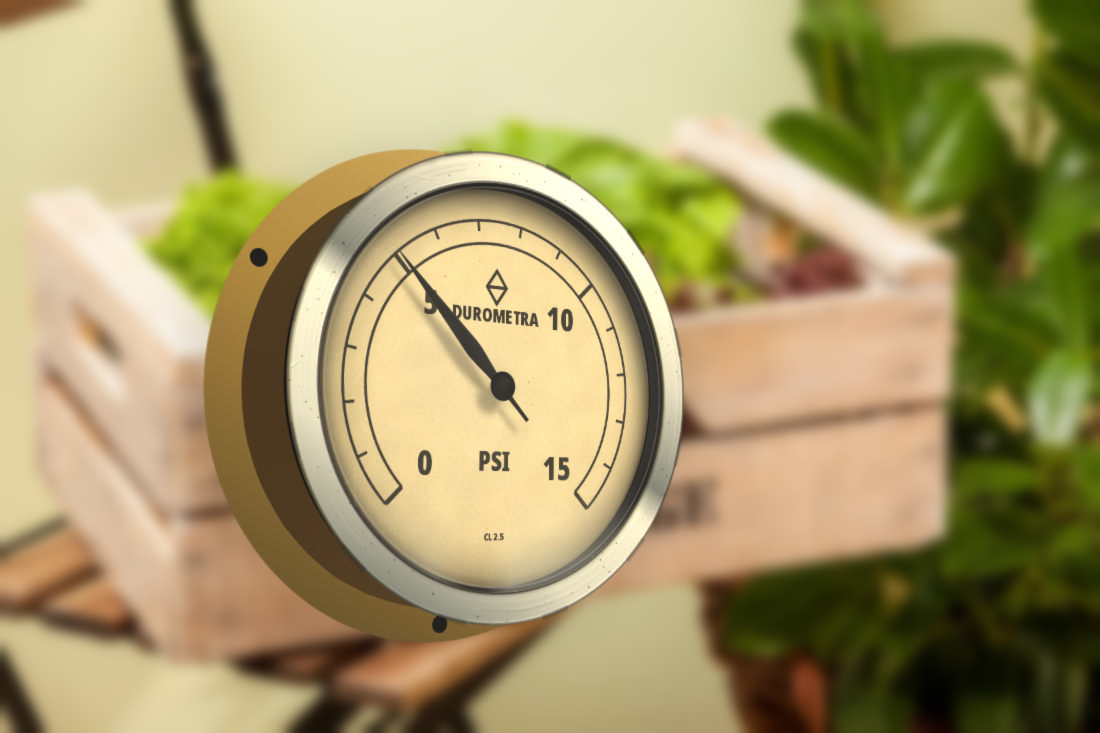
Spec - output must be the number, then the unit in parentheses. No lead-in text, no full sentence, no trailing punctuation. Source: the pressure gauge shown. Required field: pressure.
5 (psi)
